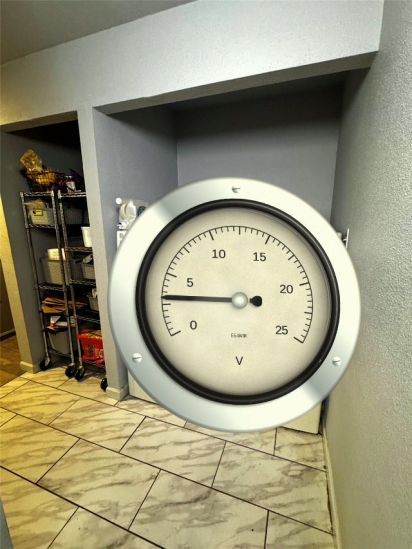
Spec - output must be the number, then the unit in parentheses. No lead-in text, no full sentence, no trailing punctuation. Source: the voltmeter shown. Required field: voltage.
3 (V)
